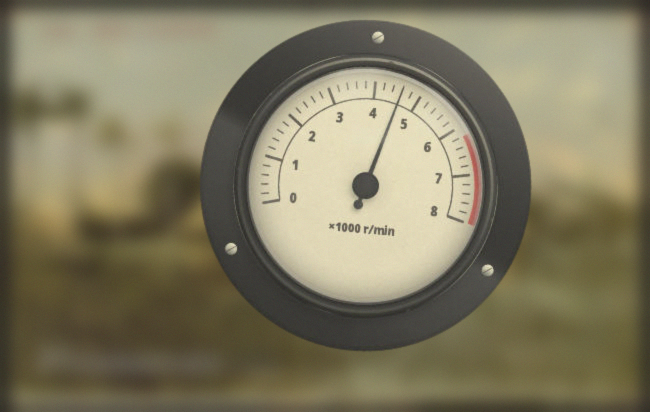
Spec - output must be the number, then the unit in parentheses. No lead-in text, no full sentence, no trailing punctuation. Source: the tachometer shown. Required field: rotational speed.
4600 (rpm)
